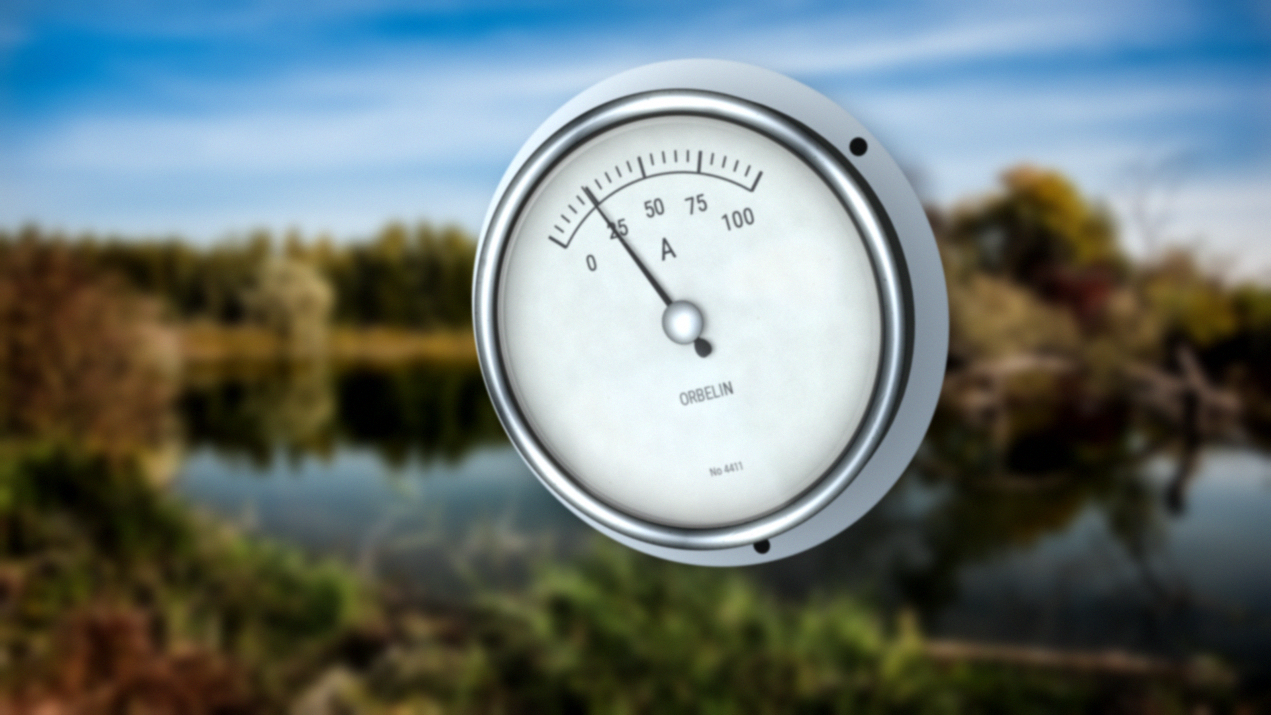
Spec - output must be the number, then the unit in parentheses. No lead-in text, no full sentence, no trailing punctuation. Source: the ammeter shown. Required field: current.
25 (A)
